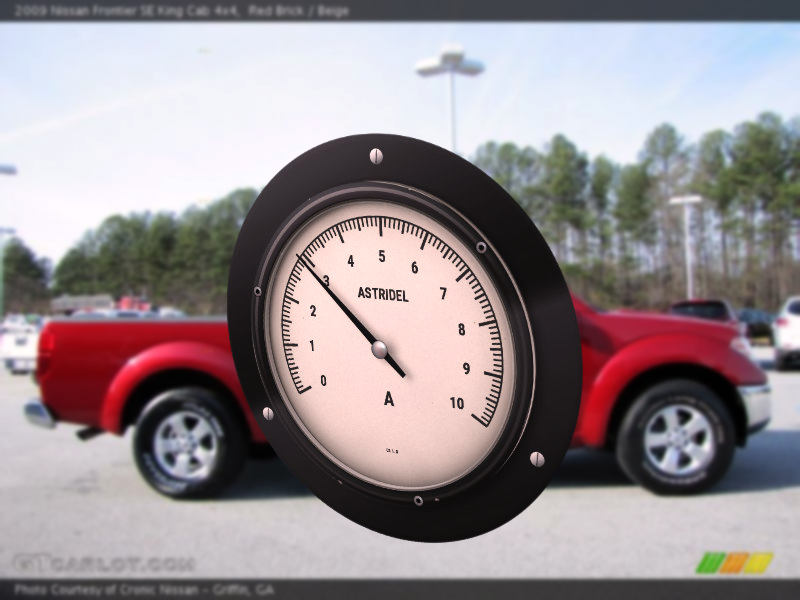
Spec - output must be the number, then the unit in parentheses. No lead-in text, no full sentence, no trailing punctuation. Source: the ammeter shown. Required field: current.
3 (A)
